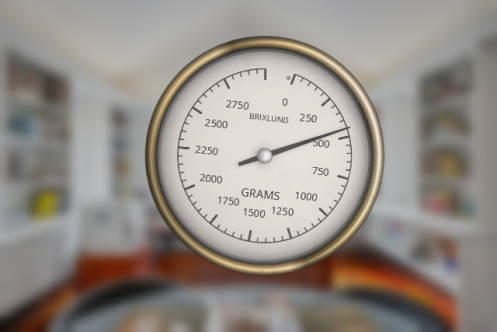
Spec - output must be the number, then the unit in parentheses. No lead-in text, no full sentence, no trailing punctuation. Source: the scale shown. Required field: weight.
450 (g)
